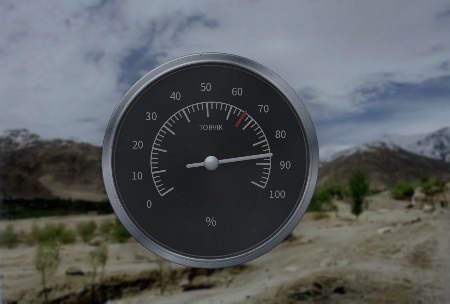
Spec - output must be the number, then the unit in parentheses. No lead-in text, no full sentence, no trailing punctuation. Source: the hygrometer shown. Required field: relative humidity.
86 (%)
